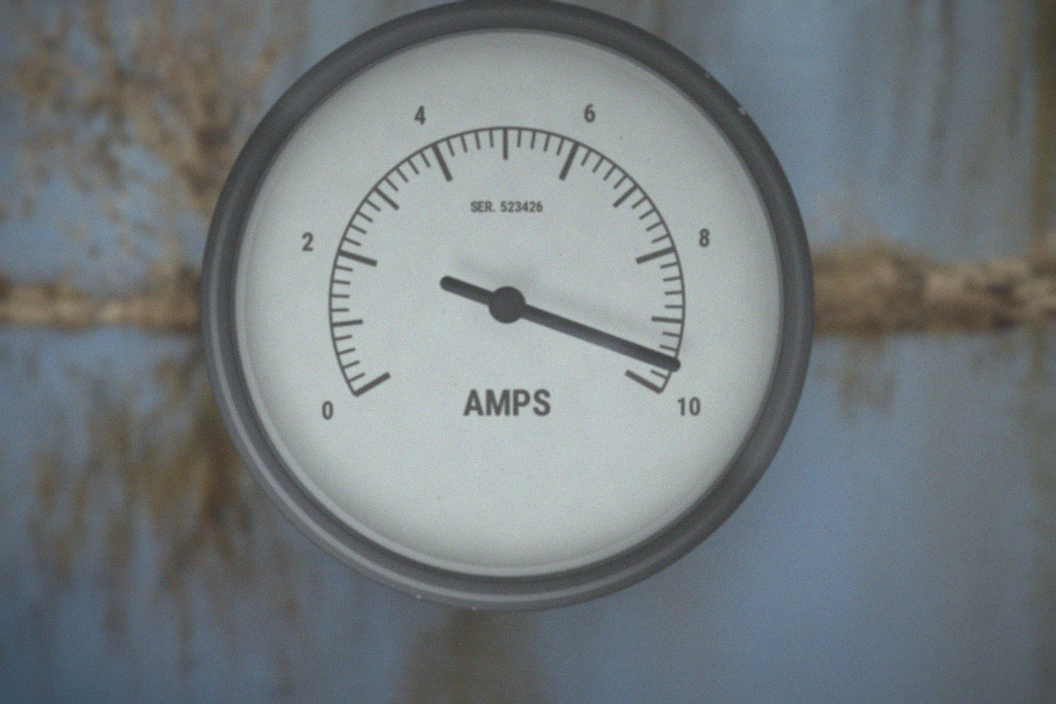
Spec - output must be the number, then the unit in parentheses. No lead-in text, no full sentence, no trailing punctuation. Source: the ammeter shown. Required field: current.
9.6 (A)
